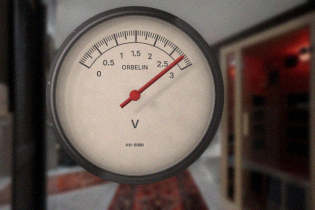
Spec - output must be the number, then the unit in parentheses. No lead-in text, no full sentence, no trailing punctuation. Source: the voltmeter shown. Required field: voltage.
2.75 (V)
